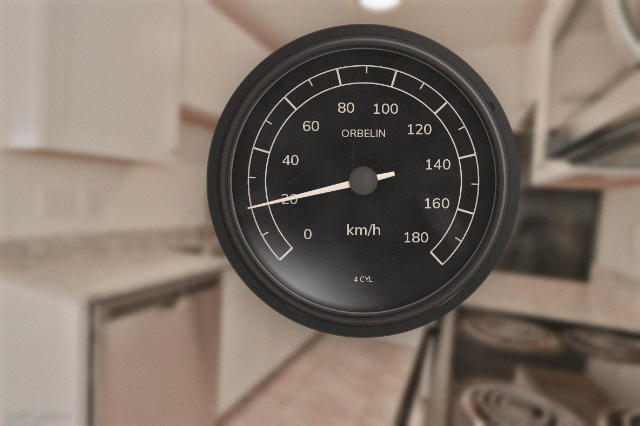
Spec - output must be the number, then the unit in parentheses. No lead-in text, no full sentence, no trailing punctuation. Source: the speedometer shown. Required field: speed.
20 (km/h)
